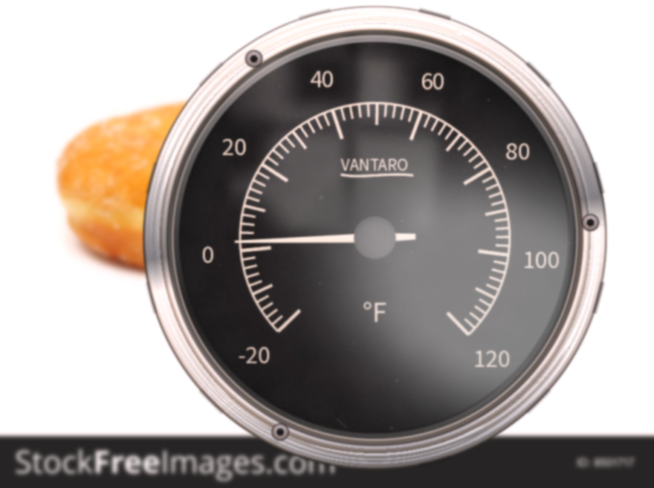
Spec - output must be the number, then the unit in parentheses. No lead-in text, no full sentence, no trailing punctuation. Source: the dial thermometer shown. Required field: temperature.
2 (°F)
